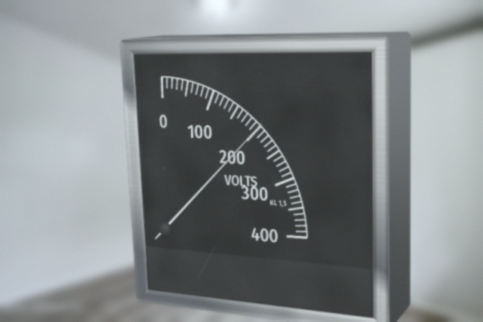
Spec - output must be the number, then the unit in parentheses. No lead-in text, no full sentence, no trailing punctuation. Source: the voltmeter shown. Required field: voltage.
200 (V)
